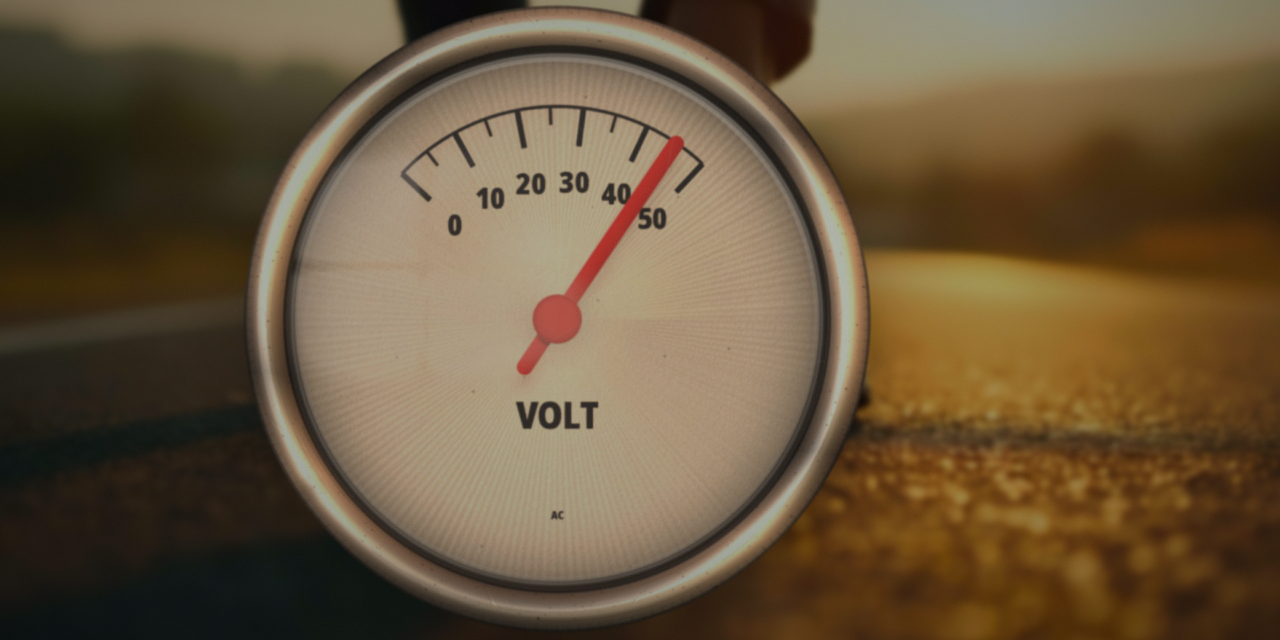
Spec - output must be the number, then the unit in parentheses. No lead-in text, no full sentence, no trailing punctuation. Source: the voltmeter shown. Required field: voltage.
45 (V)
